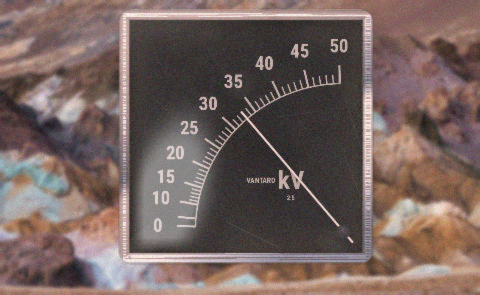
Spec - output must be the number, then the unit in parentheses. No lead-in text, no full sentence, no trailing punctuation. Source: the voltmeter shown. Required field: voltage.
33 (kV)
